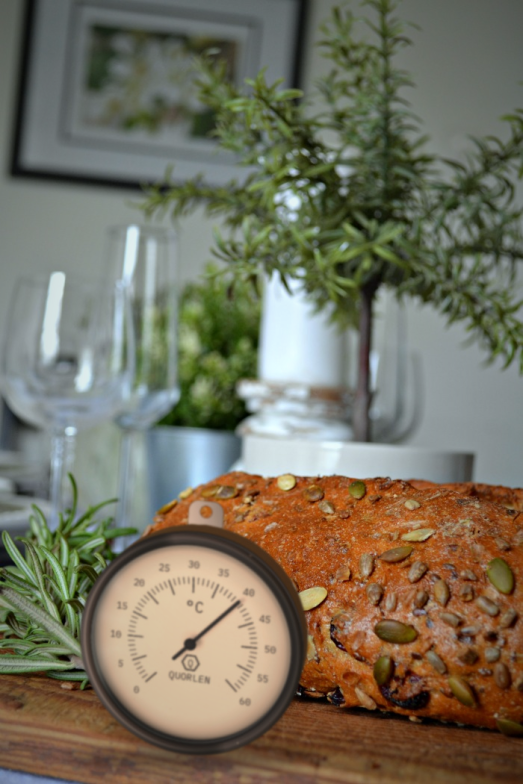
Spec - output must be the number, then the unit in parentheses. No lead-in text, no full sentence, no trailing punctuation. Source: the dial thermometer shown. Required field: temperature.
40 (°C)
